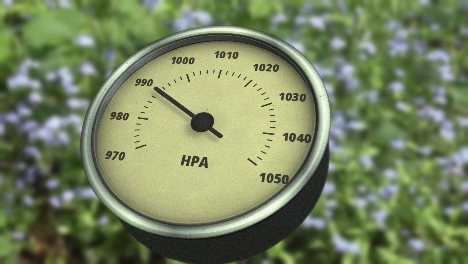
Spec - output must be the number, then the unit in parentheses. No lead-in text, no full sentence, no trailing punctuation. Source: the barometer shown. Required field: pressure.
990 (hPa)
